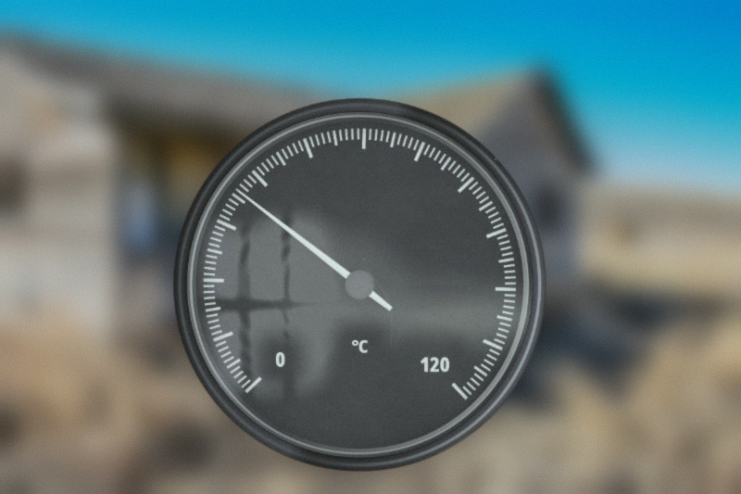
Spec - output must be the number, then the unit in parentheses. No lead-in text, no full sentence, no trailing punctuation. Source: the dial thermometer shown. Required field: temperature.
36 (°C)
